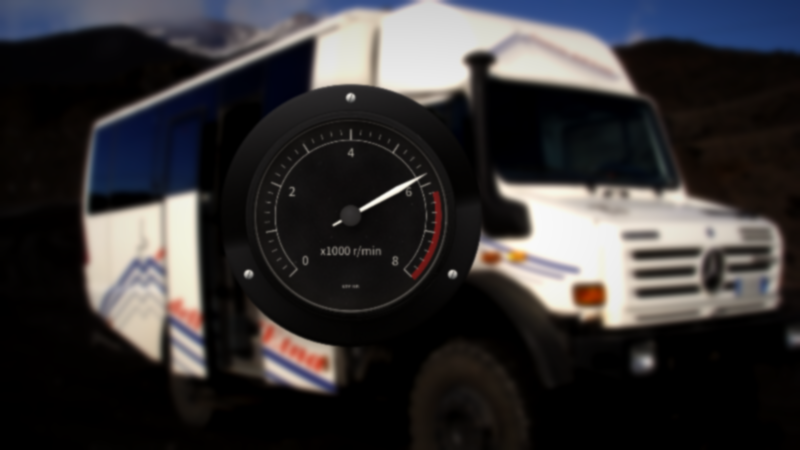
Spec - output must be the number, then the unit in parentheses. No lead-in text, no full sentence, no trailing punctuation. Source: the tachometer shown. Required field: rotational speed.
5800 (rpm)
